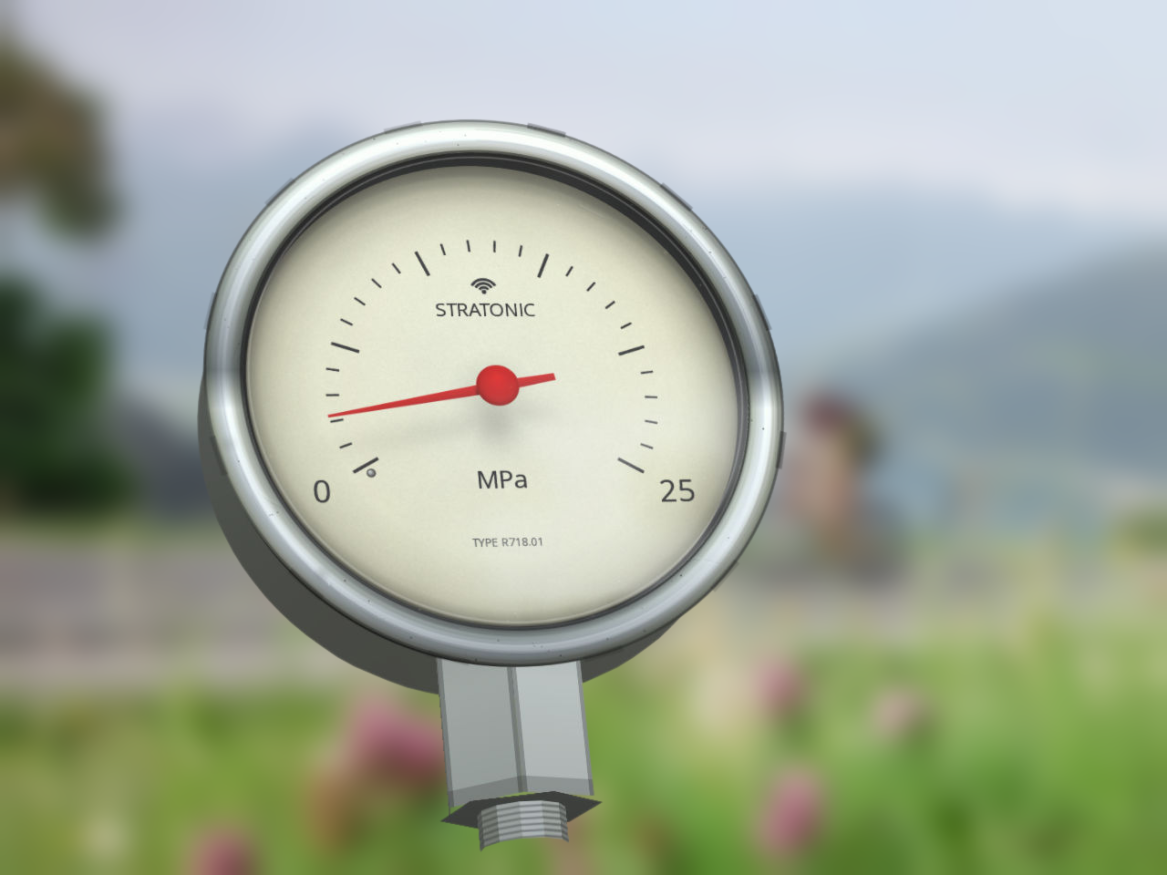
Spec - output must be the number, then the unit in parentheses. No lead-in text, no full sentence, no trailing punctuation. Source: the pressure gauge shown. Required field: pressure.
2 (MPa)
